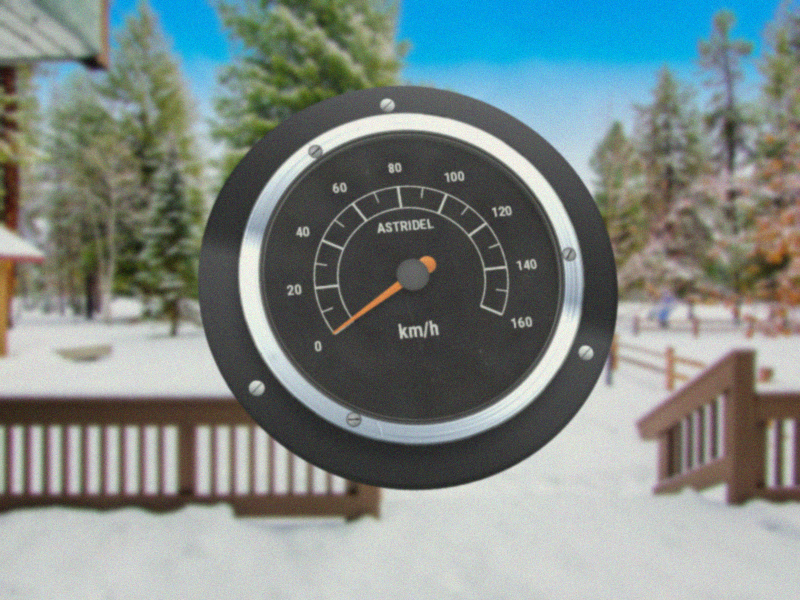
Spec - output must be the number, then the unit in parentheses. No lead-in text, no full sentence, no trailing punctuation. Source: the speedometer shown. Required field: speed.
0 (km/h)
